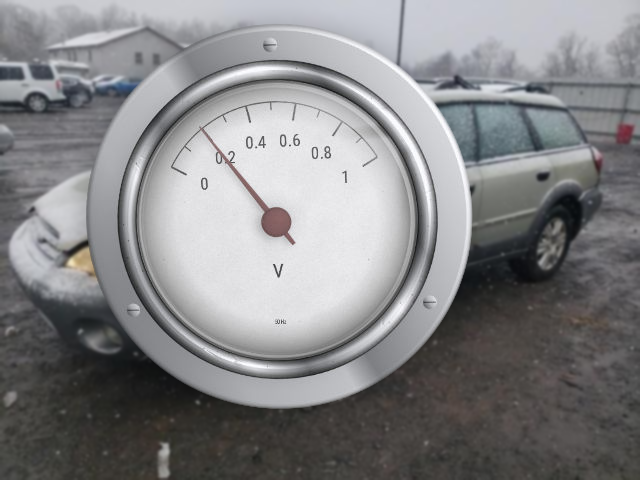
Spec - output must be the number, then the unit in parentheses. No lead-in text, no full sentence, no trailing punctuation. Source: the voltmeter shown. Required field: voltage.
0.2 (V)
